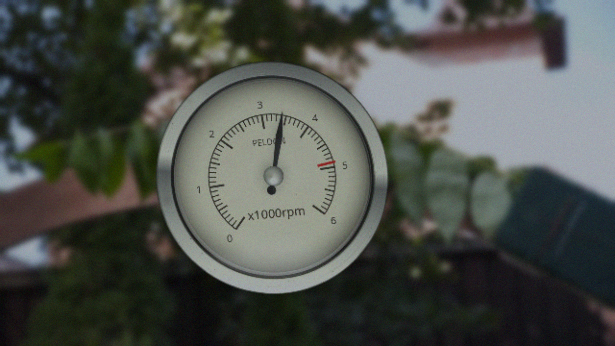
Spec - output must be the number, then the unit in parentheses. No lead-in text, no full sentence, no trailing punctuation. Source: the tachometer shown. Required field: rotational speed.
3400 (rpm)
